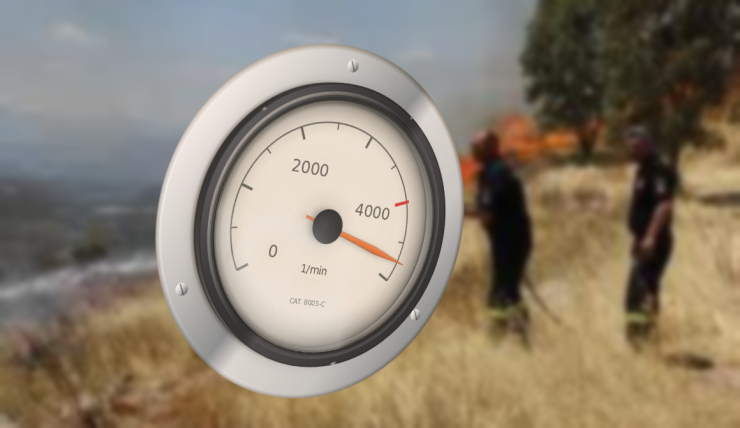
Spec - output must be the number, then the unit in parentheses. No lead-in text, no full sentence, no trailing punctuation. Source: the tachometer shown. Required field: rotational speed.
4750 (rpm)
